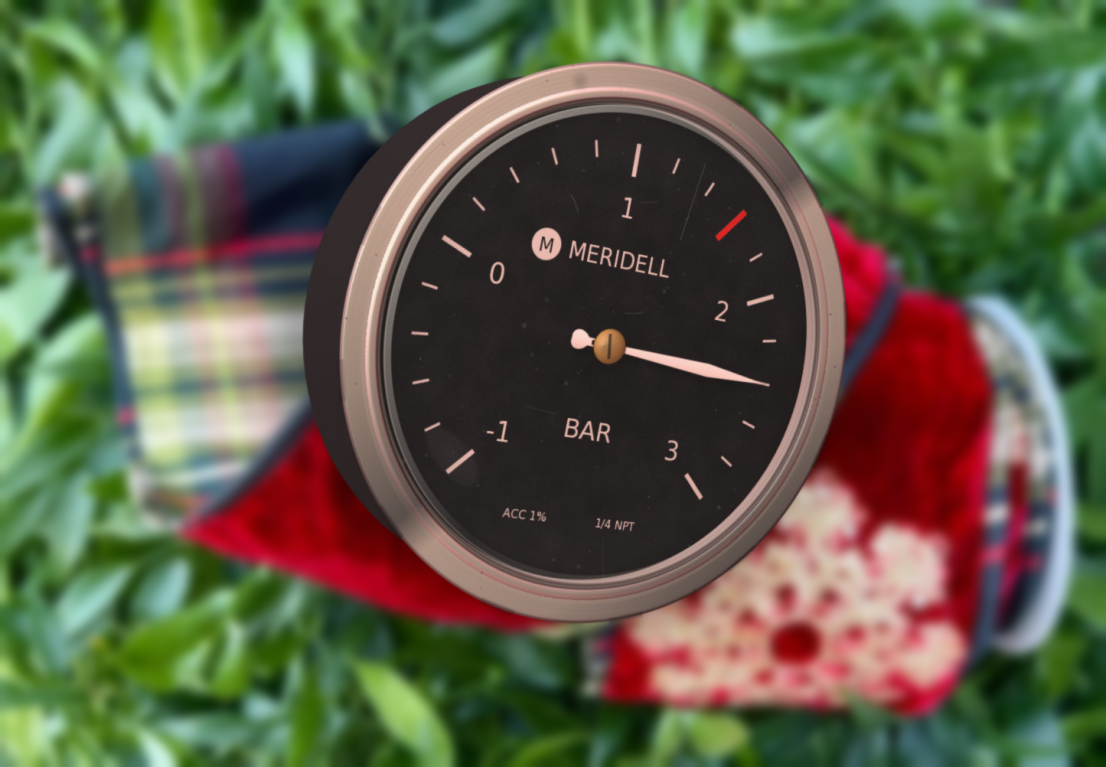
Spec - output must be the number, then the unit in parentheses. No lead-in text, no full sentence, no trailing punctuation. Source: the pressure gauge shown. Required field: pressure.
2.4 (bar)
